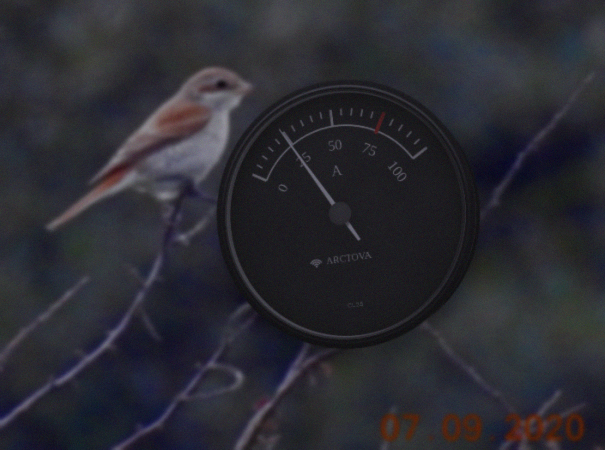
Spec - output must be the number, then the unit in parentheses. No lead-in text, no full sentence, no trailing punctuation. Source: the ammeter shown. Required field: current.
25 (A)
